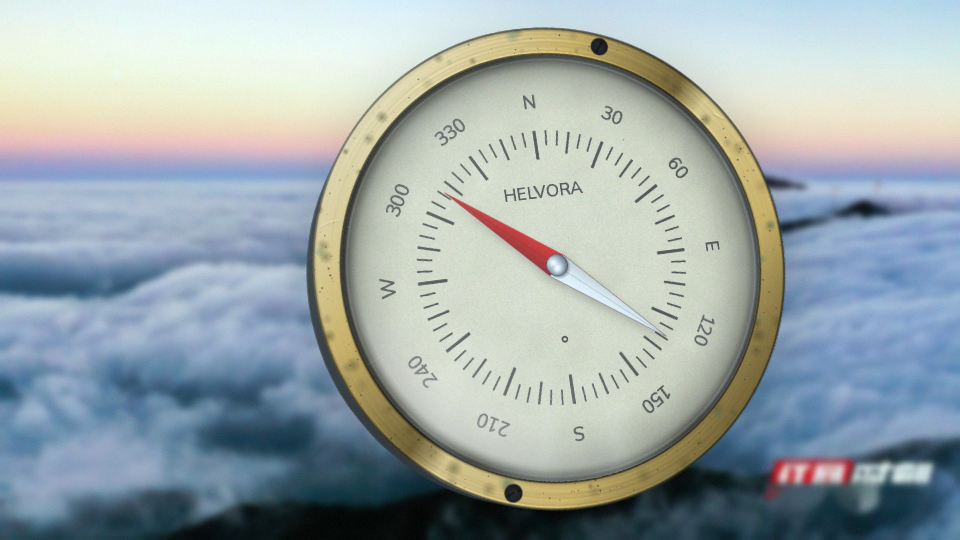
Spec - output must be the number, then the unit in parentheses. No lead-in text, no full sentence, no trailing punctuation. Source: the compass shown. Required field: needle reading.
310 (°)
